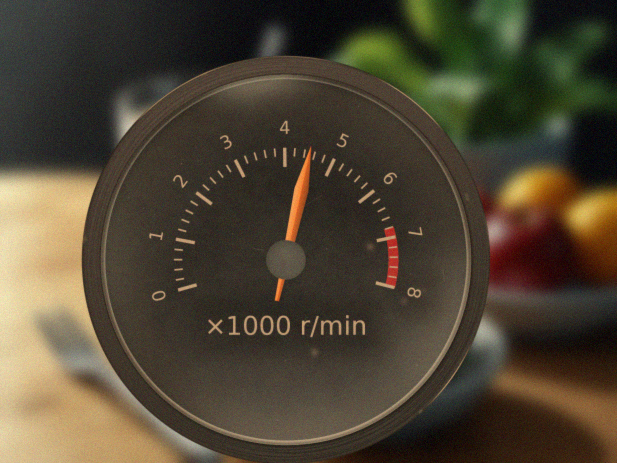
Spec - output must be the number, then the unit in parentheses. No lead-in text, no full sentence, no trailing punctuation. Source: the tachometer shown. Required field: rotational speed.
4500 (rpm)
